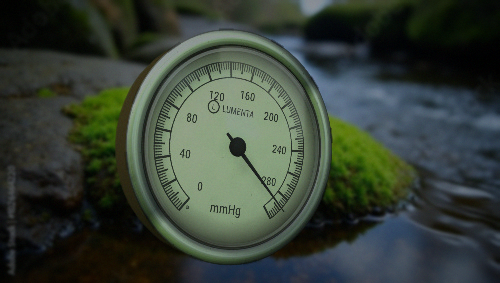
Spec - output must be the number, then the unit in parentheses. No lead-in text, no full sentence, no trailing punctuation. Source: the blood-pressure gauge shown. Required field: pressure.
290 (mmHg)
